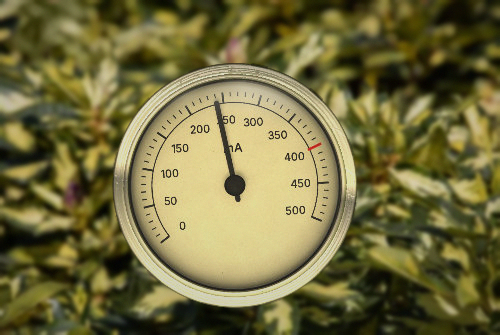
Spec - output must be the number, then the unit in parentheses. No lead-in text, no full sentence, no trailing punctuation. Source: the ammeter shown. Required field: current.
240 (mA)
